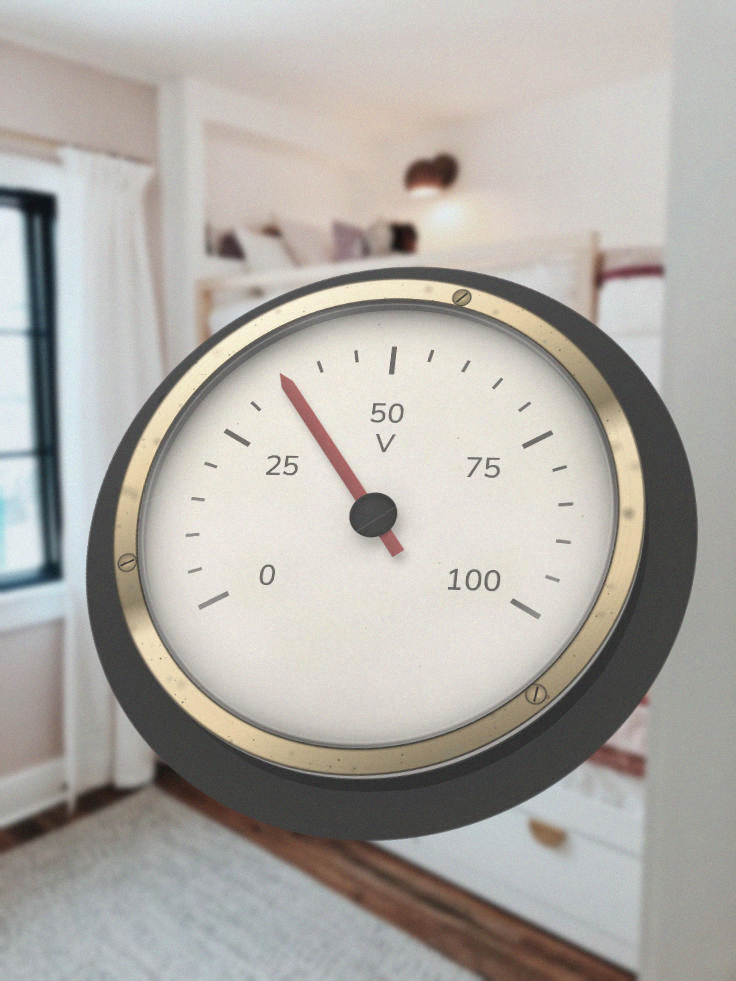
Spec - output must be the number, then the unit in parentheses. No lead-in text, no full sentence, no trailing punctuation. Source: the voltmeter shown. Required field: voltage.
35 (V)
